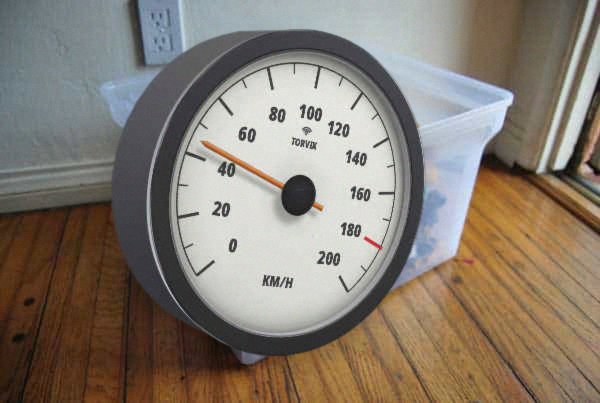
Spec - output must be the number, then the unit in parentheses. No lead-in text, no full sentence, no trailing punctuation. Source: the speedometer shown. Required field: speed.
45 (km/h)
